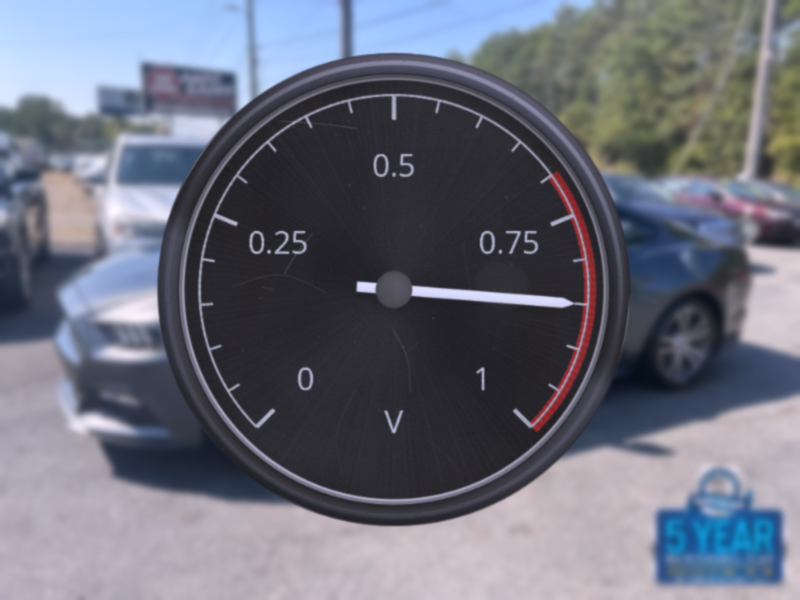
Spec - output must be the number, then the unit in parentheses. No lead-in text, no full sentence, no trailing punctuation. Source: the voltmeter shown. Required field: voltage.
0.85 (V)
